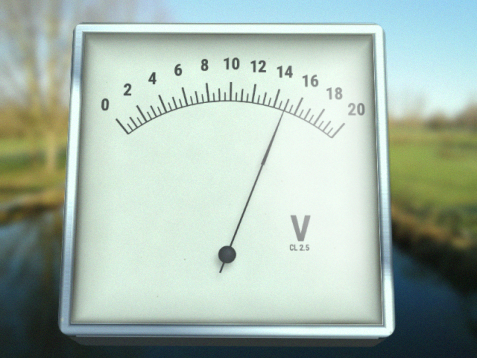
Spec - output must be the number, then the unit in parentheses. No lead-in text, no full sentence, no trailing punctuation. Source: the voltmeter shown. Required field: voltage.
15 (V)
